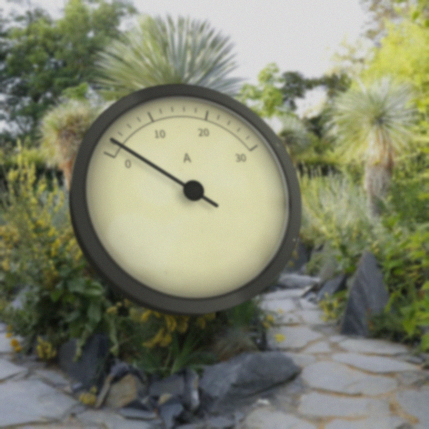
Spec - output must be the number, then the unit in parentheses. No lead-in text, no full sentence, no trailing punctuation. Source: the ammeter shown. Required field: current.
2 (A)
